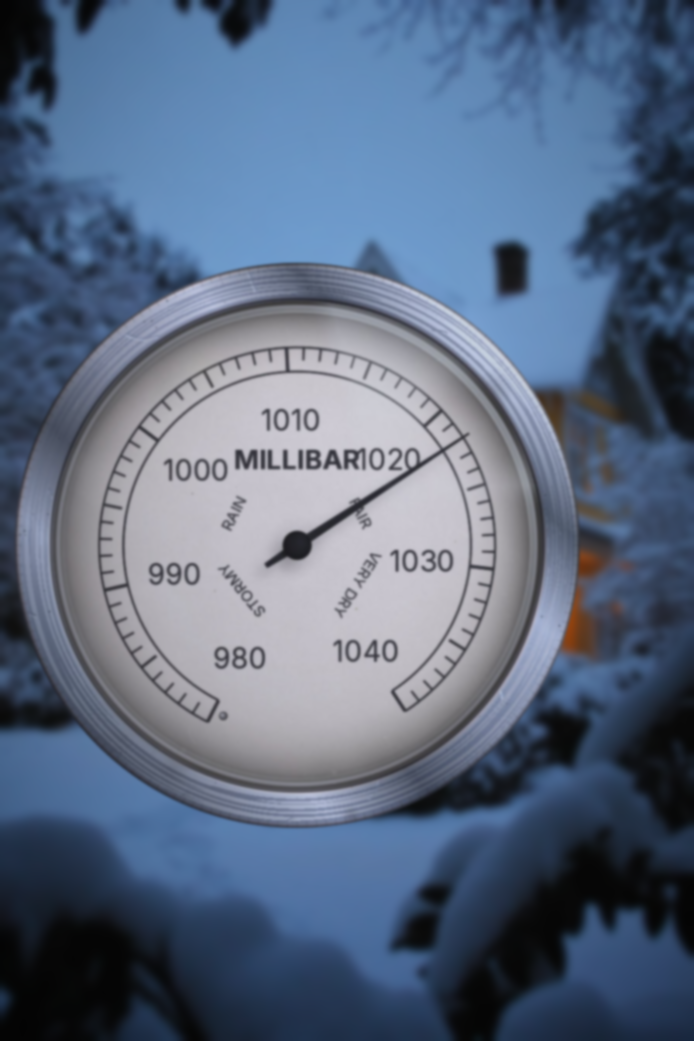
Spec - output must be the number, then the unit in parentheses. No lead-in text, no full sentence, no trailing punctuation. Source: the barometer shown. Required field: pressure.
1022 (mbar)
